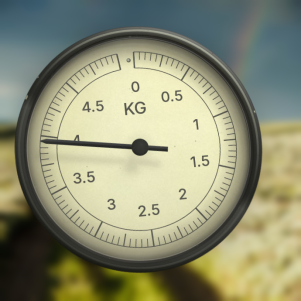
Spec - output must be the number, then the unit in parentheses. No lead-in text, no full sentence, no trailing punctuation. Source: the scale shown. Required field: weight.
3.95 (kg)
